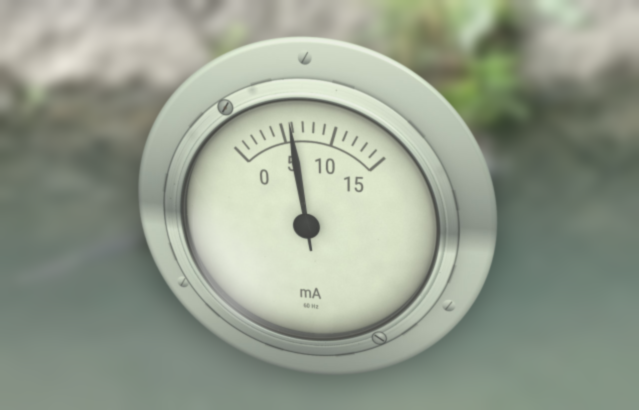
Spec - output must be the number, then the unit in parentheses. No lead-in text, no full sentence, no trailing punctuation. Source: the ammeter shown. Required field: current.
6 (mA)
